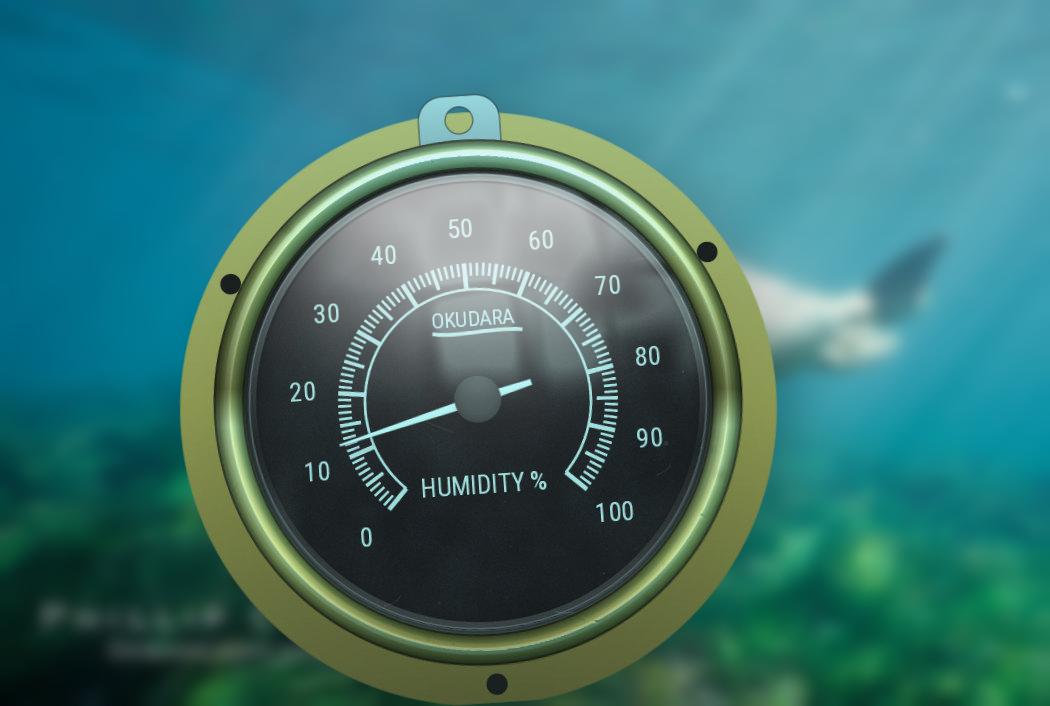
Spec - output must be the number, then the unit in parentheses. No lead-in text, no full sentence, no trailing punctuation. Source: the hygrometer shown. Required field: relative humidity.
12 (%)
